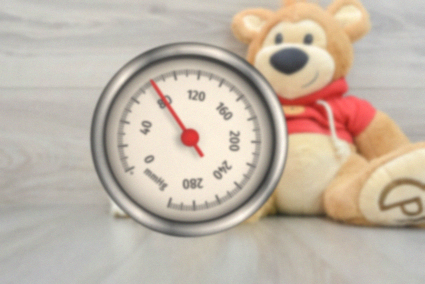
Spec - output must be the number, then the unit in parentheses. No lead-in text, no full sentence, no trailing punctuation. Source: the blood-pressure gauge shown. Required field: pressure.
80 (mmHg)
